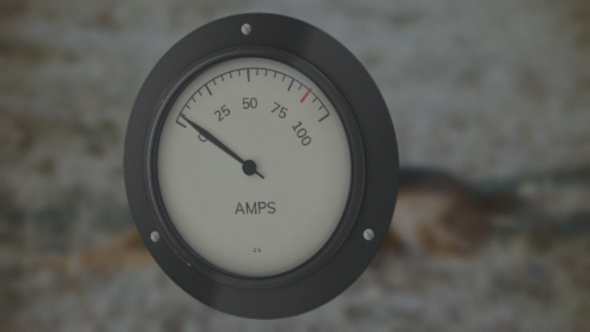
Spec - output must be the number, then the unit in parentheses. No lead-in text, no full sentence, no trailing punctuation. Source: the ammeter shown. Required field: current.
5 (A)
